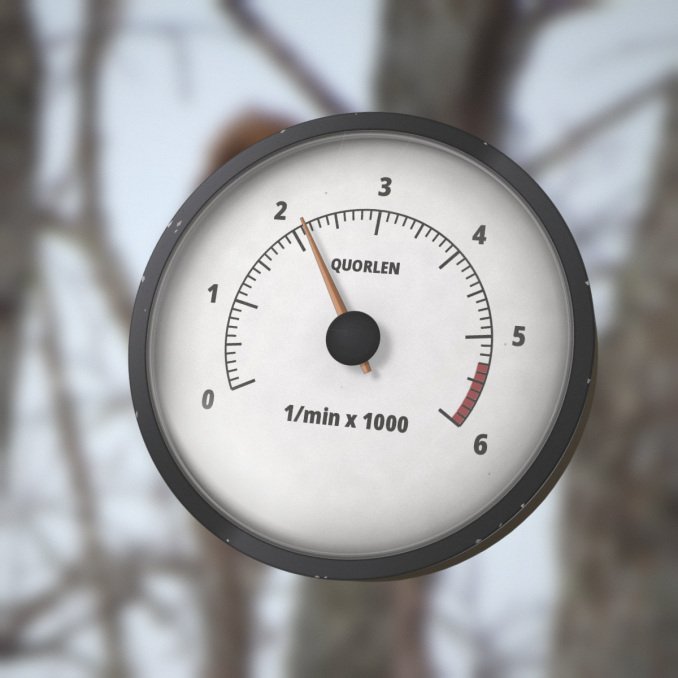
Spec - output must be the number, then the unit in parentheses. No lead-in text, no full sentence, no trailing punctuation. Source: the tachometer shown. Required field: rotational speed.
2150 (rpm)
